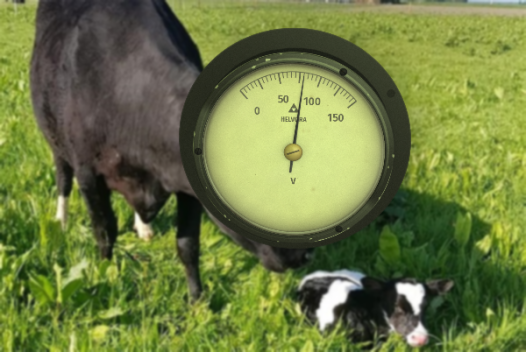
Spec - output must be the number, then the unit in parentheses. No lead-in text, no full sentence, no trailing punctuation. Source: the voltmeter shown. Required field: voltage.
80 (V)
